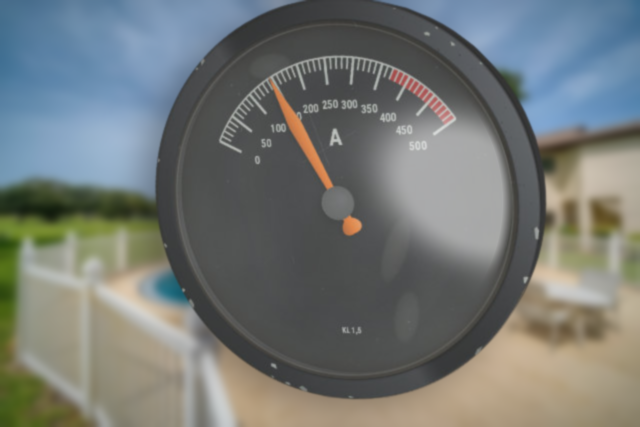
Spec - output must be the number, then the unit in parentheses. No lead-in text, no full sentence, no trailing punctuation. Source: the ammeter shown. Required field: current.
150 (A)
